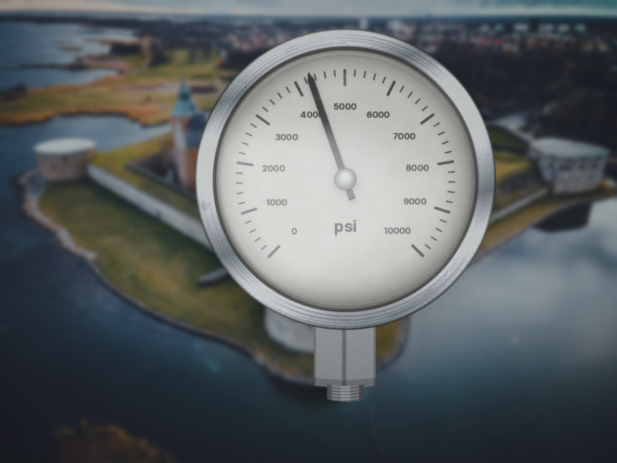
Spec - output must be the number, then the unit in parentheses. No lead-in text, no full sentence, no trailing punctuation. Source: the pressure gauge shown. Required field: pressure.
4300 (psi)
